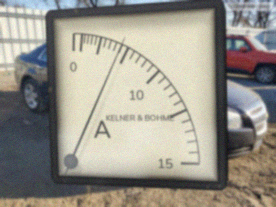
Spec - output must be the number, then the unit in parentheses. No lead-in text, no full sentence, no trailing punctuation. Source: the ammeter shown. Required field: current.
7 (A)
